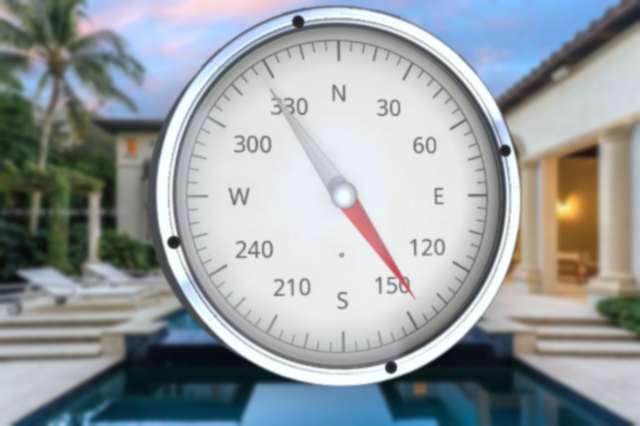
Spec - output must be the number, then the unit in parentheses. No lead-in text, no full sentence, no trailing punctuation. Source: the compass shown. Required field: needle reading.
145 (°)
